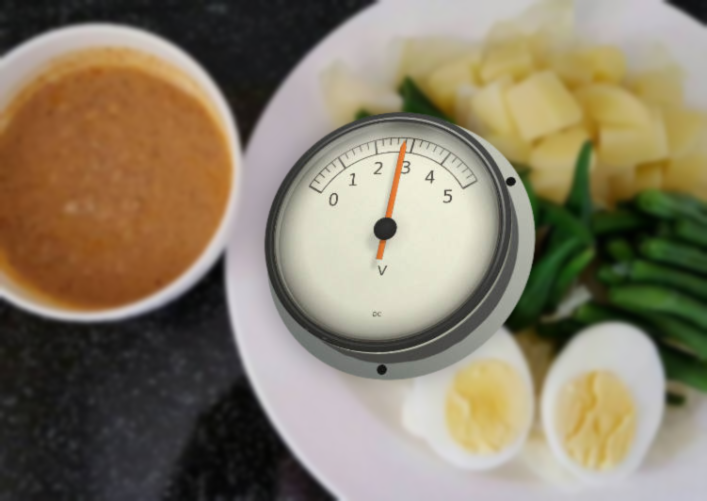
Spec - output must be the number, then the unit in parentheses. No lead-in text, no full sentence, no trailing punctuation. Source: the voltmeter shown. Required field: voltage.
2.8 (V)
